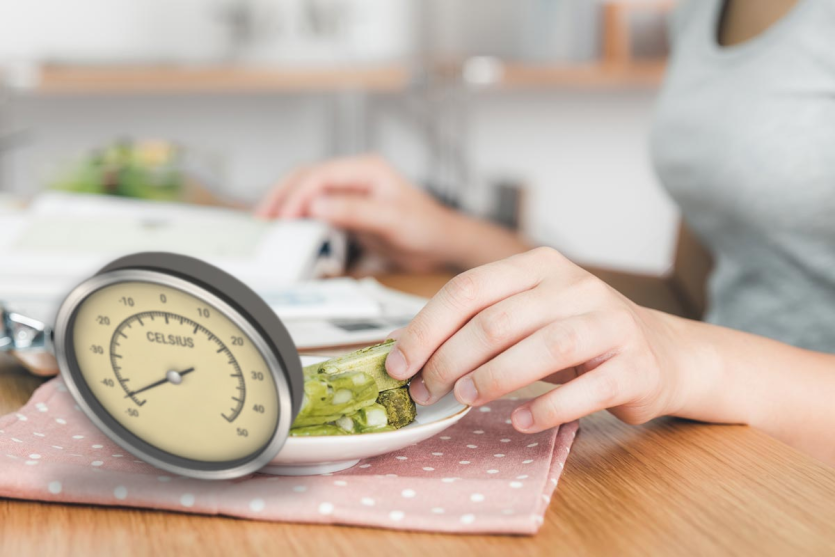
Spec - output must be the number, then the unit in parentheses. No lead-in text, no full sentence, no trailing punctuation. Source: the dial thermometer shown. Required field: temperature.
-45 (°C)
